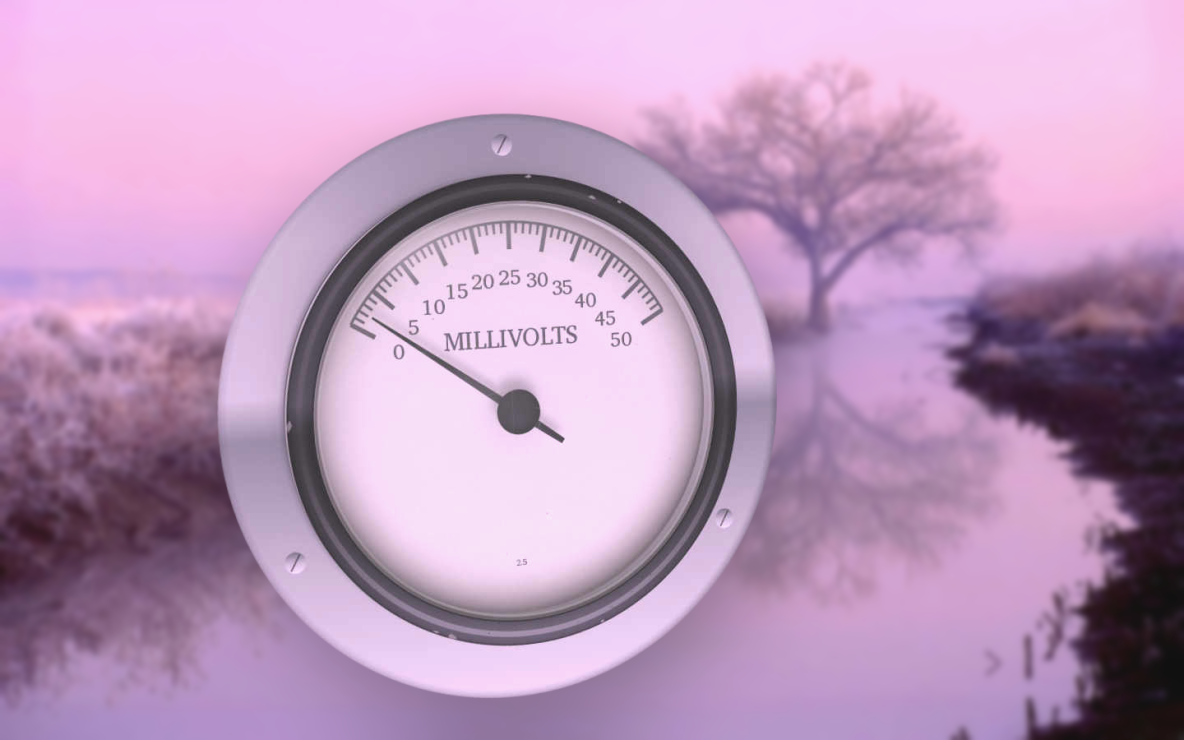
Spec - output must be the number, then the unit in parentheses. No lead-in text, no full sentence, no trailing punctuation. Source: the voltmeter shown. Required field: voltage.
2 (mV)
